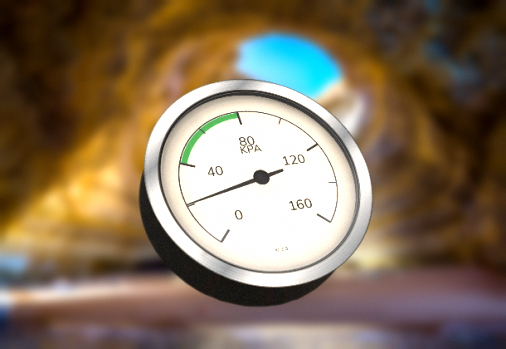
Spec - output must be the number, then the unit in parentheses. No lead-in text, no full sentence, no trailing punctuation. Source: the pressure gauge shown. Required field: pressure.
20 (kPa)
